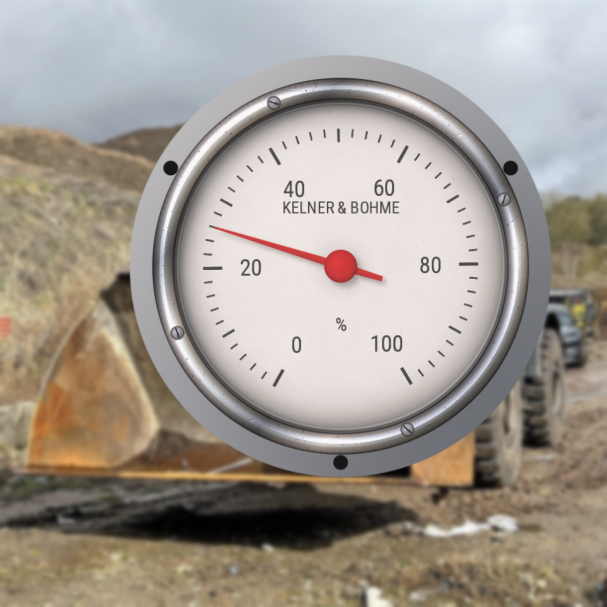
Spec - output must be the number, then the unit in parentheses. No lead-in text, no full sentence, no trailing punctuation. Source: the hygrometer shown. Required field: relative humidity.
26 (%)
